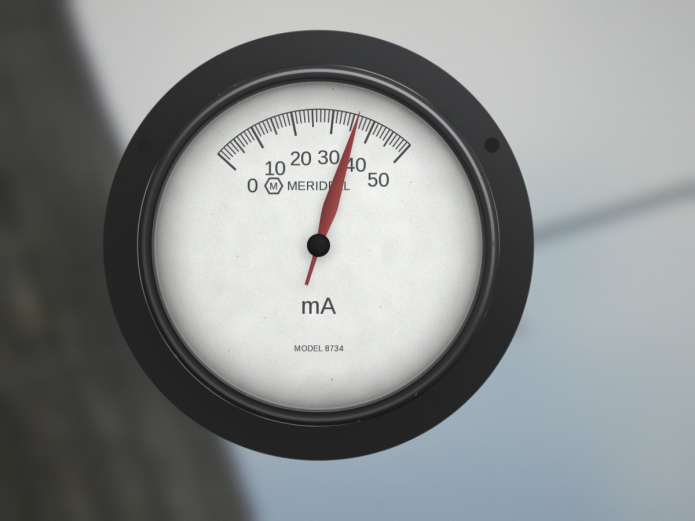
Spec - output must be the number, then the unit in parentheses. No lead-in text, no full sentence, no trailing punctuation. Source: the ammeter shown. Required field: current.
36 (mA)
